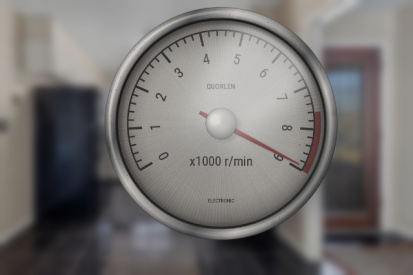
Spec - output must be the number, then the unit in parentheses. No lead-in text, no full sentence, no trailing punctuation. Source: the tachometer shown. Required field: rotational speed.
8900 (rpm)
